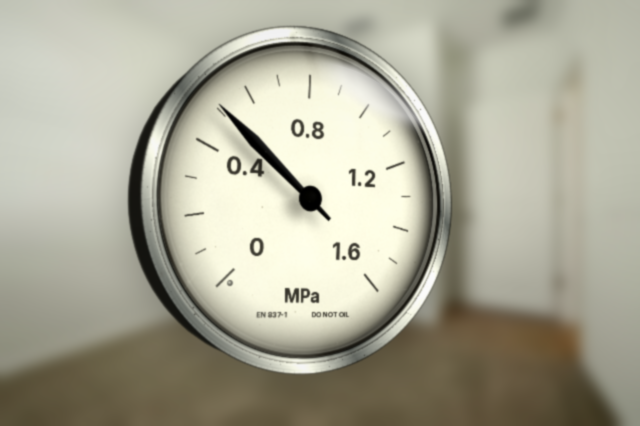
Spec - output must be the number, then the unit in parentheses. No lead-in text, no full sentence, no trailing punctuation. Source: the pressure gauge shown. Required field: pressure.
0.5 (MPa)
